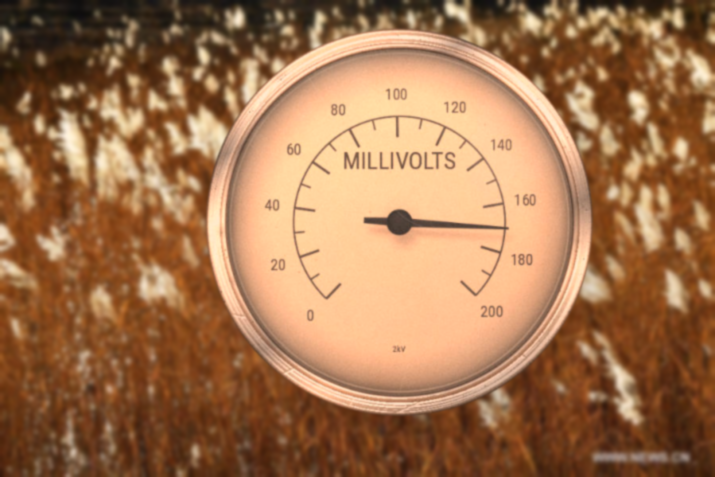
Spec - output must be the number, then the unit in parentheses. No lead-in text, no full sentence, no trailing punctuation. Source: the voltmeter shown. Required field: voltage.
170 (mV)
